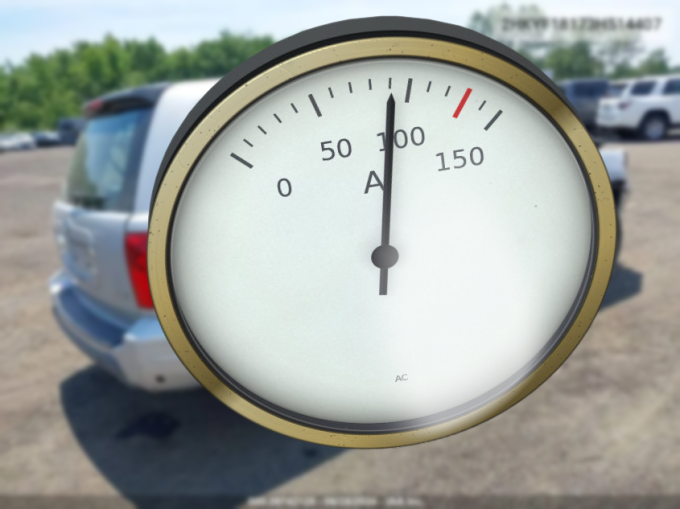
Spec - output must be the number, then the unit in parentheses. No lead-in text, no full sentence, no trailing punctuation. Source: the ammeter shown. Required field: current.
90 (A)
